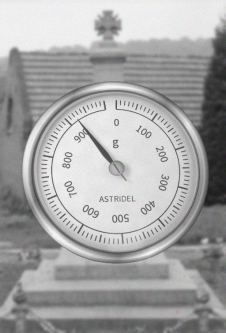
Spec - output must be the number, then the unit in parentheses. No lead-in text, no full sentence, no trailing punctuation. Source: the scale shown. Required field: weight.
920 (g)
